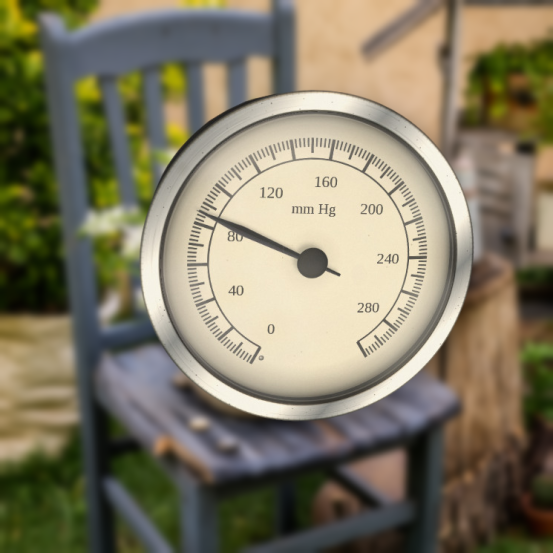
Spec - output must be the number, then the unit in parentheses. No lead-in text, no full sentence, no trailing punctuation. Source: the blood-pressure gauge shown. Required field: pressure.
86 (mmHg)
